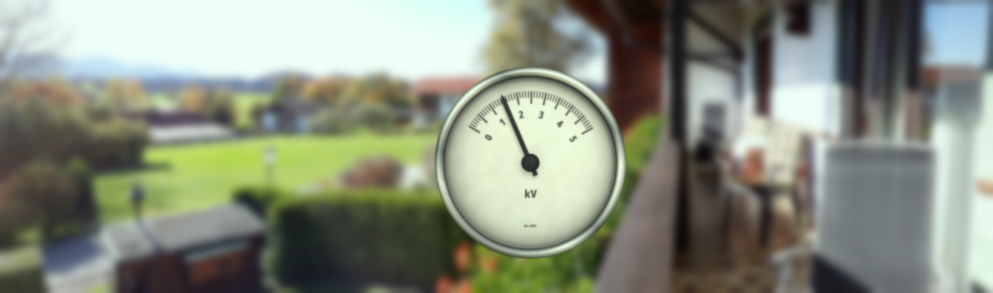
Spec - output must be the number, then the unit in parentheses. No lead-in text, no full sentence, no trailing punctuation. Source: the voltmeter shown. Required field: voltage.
1.5 (kV)
